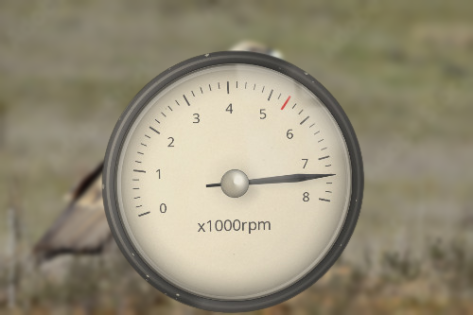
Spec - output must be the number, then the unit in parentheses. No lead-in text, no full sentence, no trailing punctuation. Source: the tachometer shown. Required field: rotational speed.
7400 (rpm)
